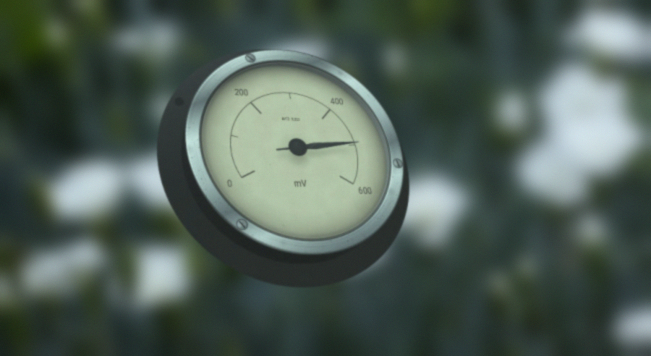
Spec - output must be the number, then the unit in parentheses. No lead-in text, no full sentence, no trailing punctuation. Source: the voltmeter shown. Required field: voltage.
500 (mV)
